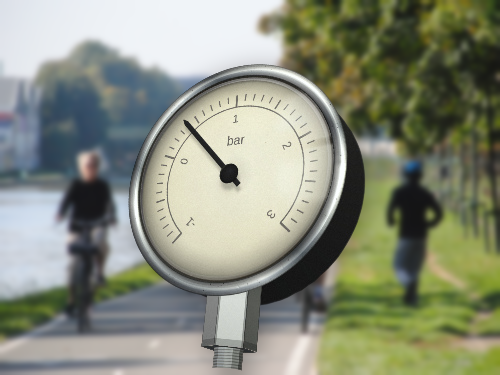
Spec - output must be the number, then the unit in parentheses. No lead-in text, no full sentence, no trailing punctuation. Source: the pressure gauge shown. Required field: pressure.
0.4 (bar)
